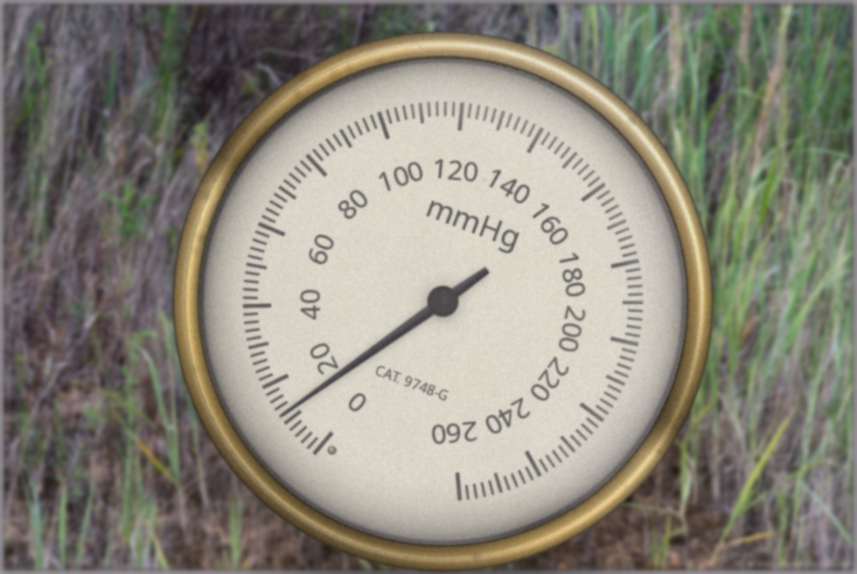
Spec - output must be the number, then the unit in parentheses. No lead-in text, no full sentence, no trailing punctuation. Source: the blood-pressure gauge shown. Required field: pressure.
12 (mmHg)
